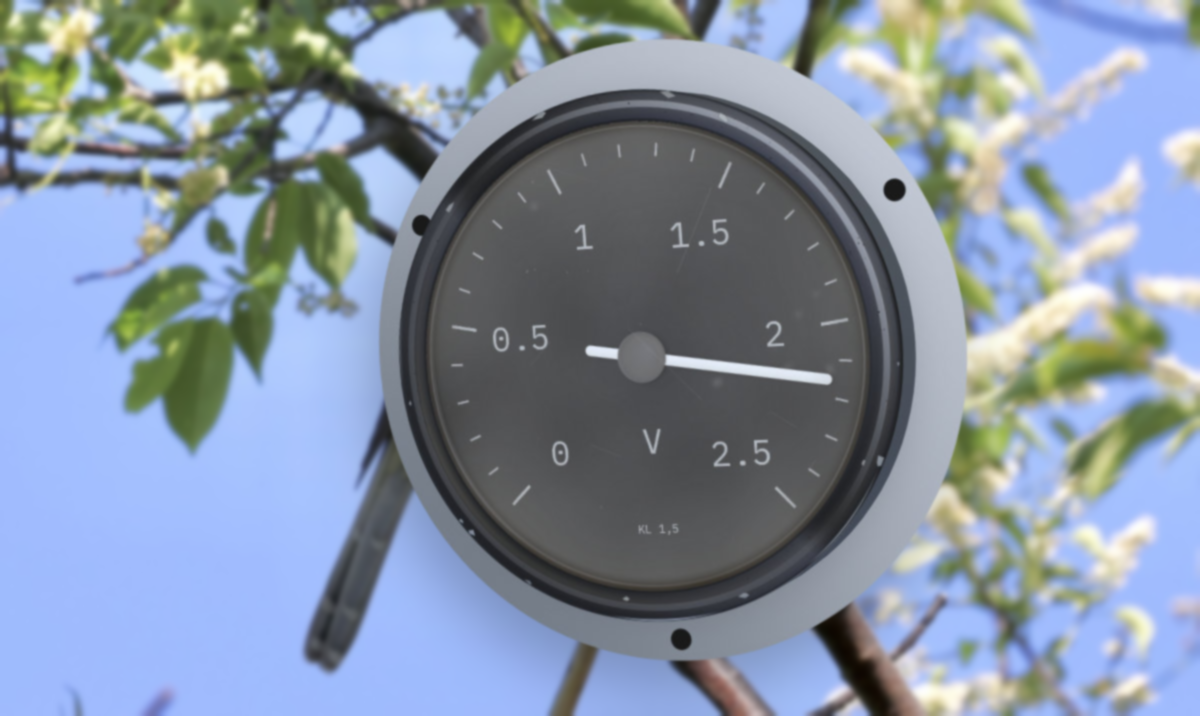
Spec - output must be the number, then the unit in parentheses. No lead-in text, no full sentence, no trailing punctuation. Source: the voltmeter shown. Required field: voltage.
2.15 (V)
